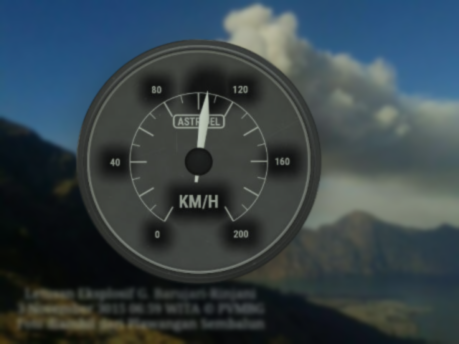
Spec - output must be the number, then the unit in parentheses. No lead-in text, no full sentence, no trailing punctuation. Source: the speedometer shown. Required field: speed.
105 (km/h)
